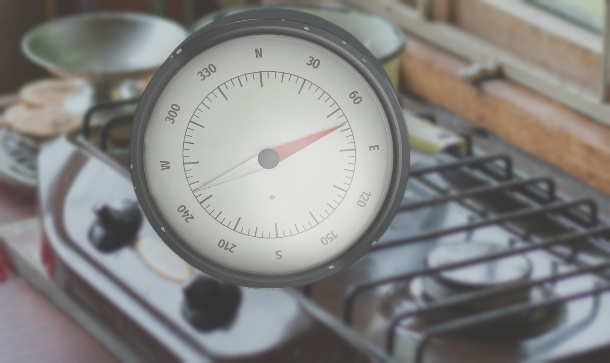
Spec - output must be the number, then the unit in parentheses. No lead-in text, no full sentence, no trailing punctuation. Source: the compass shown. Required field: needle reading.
70 (°)
